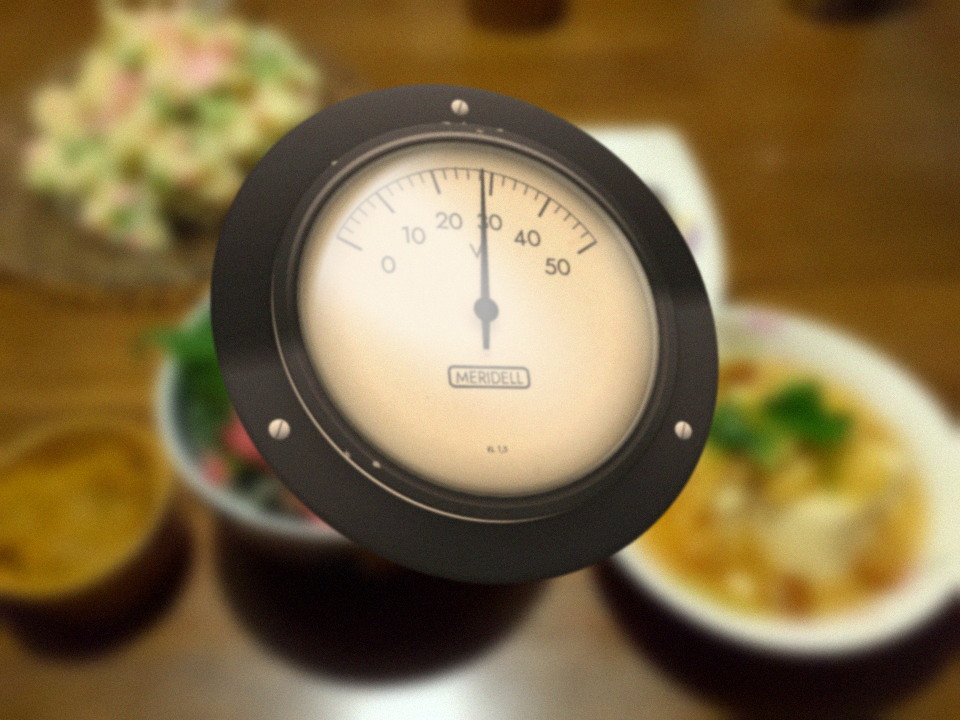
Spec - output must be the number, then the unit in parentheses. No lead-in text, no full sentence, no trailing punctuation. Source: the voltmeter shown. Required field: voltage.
28 (V)
